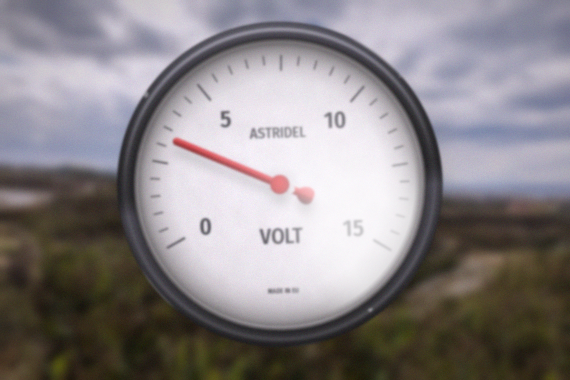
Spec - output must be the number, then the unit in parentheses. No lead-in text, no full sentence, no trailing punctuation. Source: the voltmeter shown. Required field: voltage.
3.25 (V)
